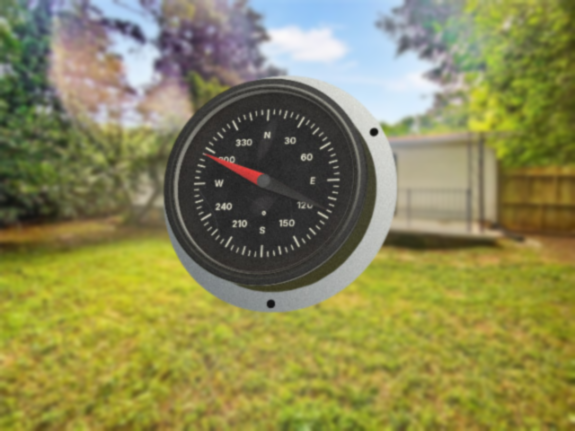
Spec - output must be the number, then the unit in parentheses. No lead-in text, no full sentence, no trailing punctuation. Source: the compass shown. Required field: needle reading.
295 (°)
